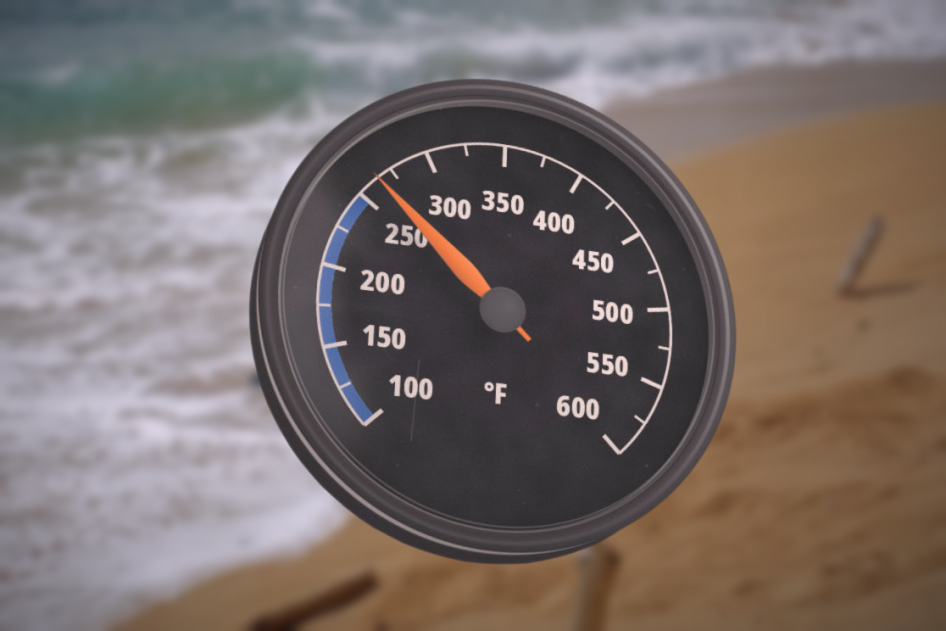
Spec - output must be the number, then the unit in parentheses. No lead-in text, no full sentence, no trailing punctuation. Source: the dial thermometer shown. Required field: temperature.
262.5 (°F)
